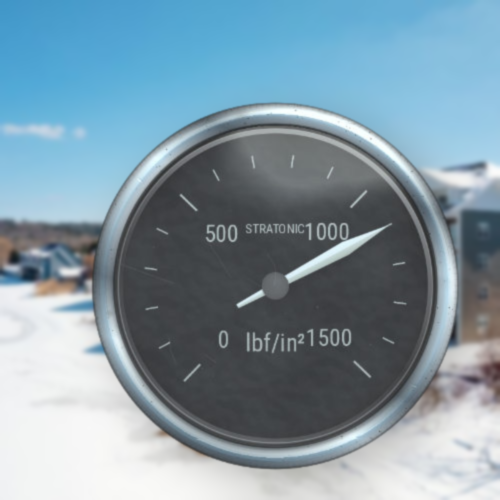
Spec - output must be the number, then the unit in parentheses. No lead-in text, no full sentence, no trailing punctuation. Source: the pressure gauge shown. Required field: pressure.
1100 (psi)
